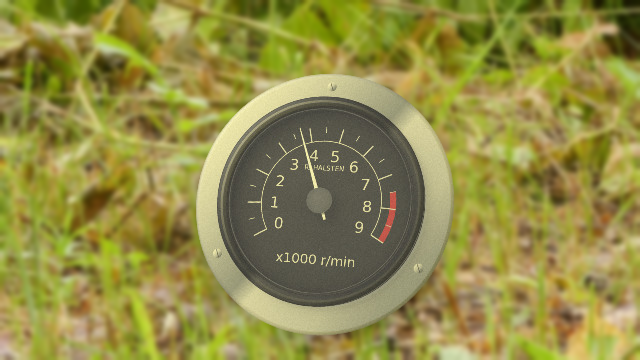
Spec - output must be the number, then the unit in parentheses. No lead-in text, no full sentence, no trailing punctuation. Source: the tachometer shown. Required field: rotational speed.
3750 (rpm)
